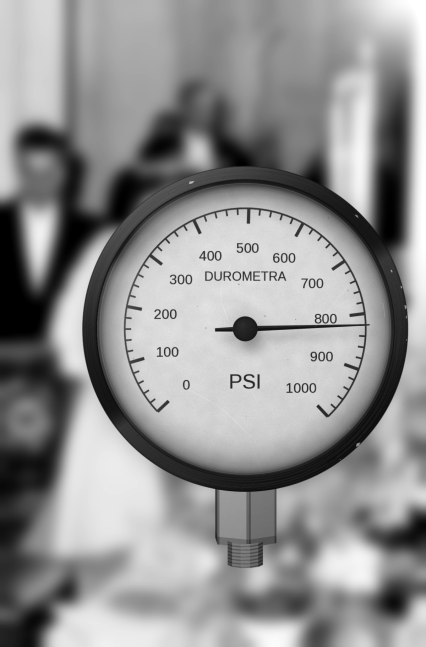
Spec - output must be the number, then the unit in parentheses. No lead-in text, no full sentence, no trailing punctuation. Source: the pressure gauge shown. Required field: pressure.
820 (psi)
